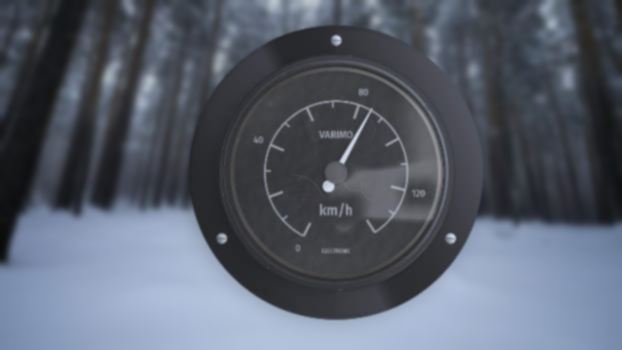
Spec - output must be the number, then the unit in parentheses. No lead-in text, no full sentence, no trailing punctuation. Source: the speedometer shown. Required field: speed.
85 (km/h)
